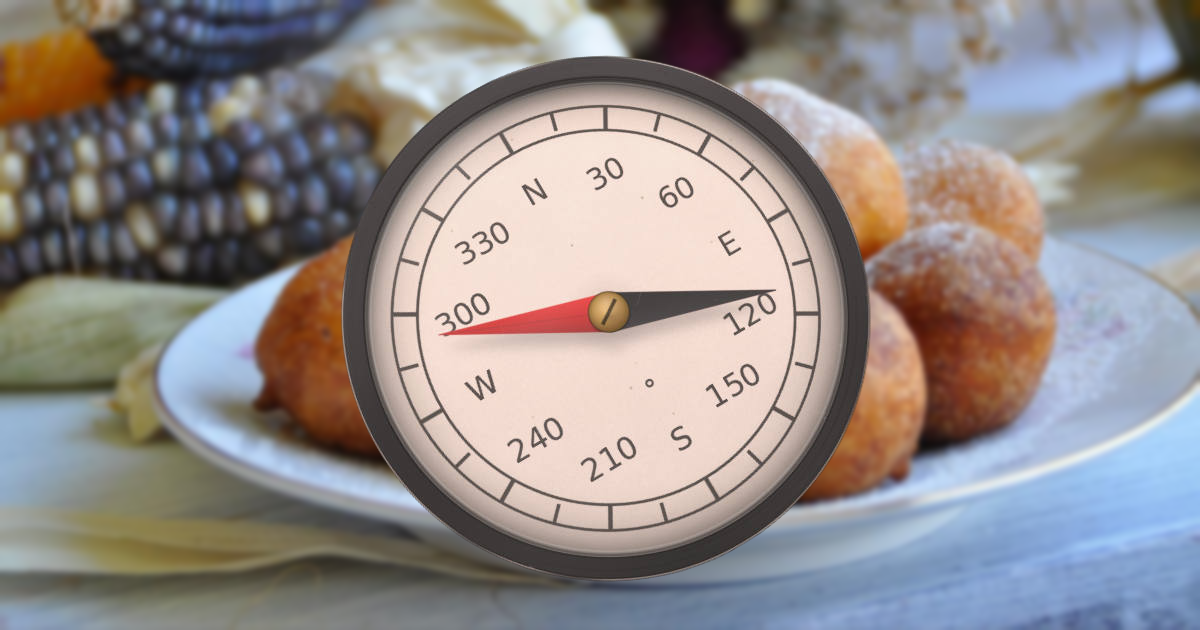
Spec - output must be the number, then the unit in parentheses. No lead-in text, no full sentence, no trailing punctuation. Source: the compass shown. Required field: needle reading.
292.5 (°)
